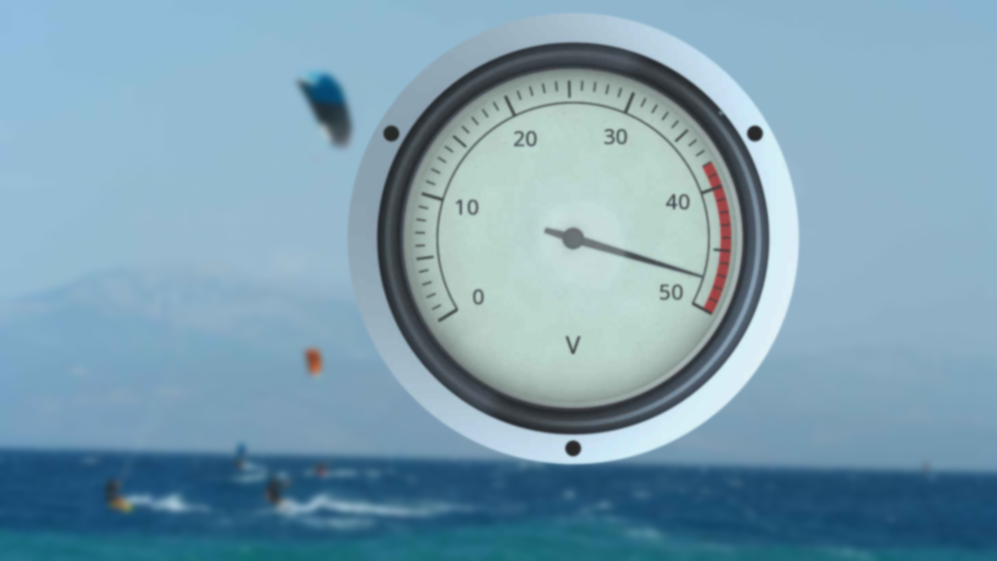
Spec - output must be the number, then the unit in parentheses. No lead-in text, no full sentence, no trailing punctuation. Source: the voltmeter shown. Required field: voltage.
47.5 (V)
